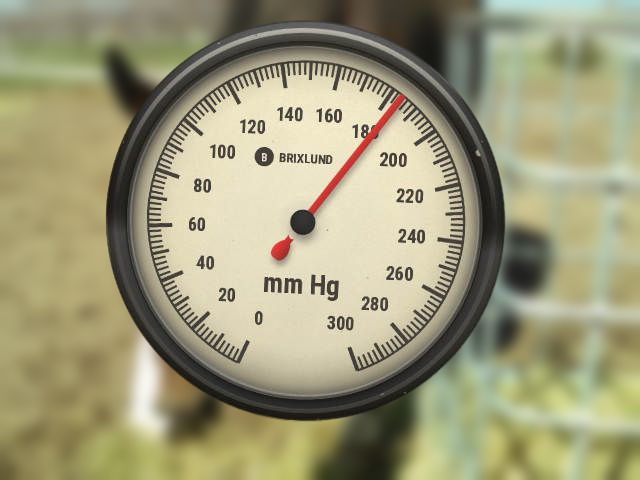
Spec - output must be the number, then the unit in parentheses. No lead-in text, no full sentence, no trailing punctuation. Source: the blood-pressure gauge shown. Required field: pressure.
184 (mmHg)
